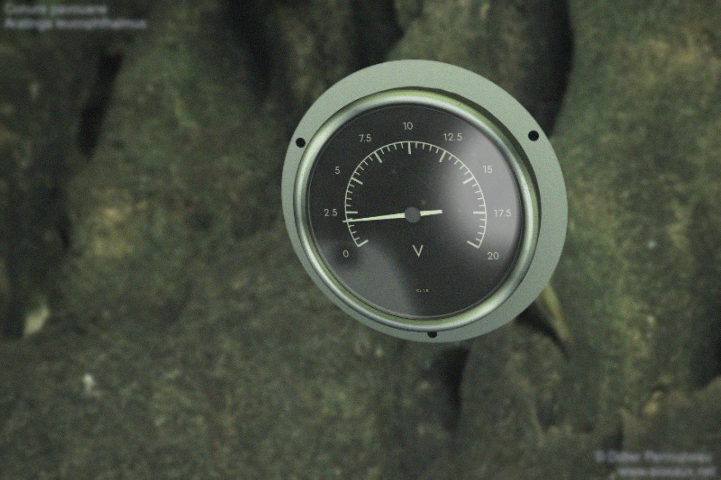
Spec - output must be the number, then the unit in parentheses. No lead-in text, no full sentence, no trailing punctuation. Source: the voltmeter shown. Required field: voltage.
2 (V)
